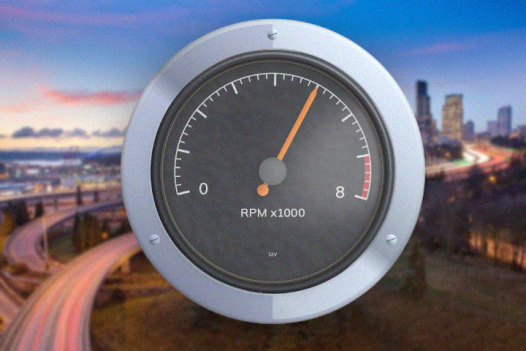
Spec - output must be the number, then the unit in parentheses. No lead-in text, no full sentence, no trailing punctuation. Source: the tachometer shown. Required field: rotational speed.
5000 (rpm)
